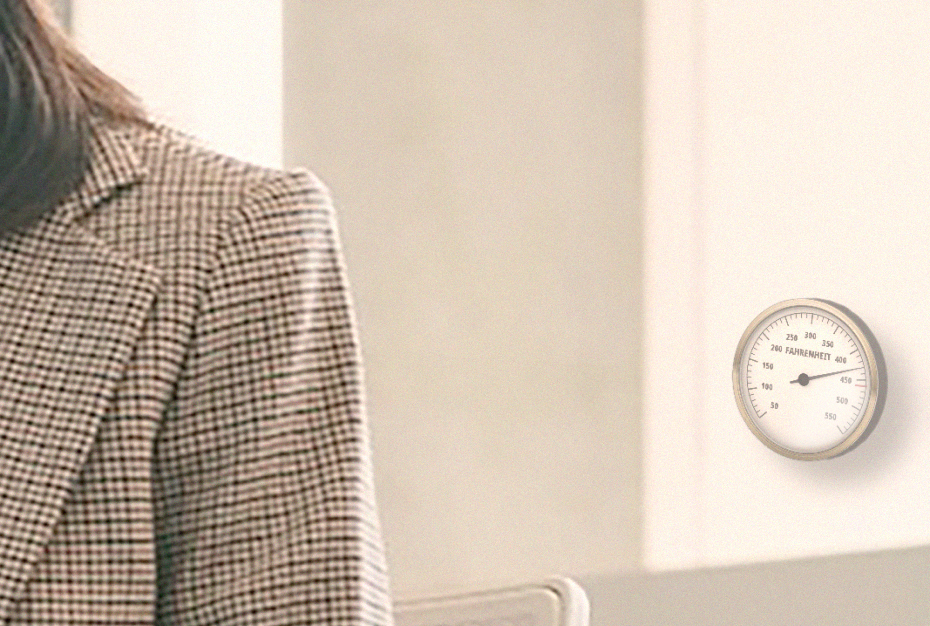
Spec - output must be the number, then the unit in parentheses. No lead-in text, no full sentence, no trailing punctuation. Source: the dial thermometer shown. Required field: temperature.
430 (°F)
